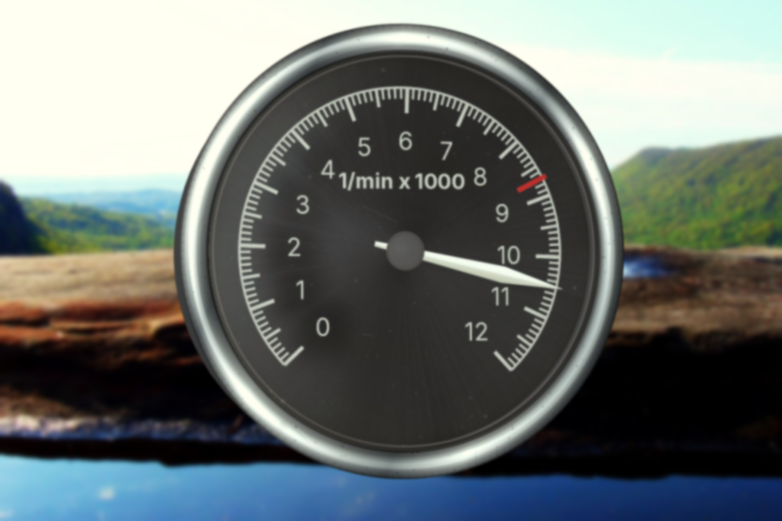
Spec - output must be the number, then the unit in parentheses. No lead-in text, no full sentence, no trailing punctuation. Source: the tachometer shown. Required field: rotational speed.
10500 (rpm)
